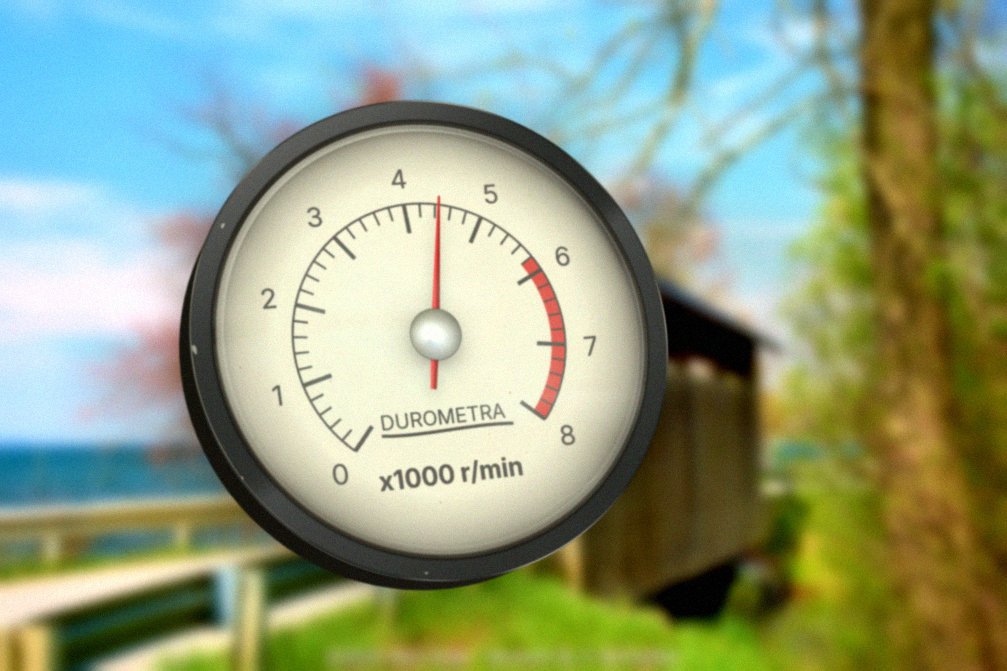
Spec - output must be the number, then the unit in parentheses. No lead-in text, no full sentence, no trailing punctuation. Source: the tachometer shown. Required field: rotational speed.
4400 (rpm)
